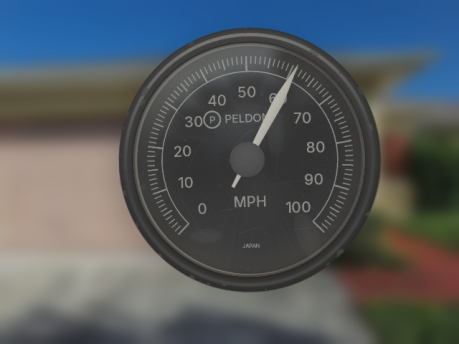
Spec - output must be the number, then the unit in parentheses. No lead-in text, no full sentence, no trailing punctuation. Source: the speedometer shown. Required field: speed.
61 (mph)
